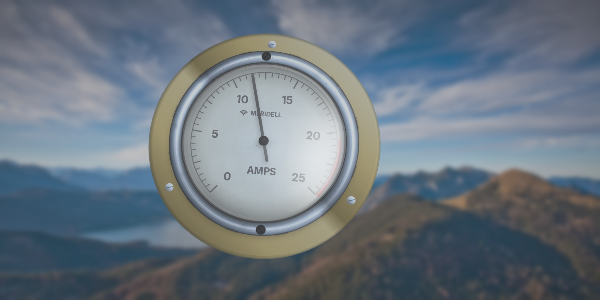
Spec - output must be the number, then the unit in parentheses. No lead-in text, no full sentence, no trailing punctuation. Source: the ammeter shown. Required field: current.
11.5 (A)
